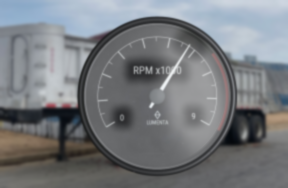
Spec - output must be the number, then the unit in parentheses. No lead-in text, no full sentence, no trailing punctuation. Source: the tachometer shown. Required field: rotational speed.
5750 (rpm)
